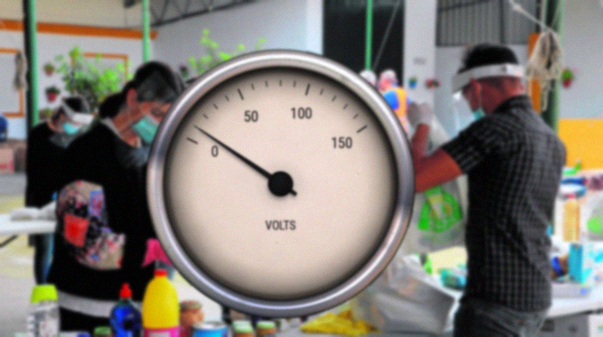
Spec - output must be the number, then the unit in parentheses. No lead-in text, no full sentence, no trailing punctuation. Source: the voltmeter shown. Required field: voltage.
10 (V)
